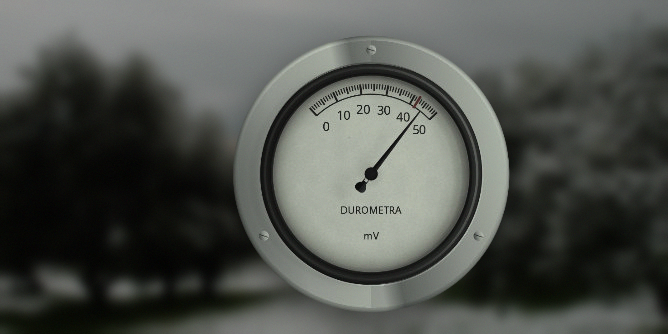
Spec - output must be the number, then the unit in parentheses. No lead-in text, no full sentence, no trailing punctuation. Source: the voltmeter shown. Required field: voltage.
45 (mV)
